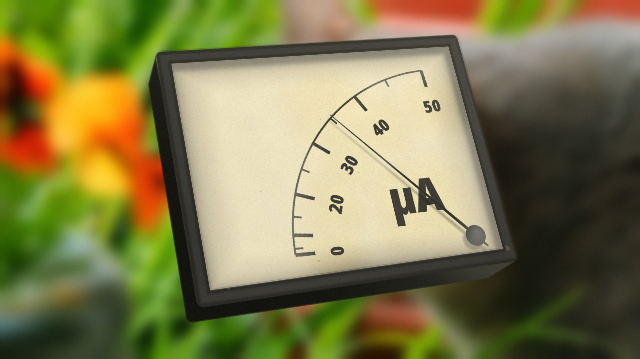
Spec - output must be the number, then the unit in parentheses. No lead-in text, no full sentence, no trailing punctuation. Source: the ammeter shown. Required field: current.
35 (µA)
